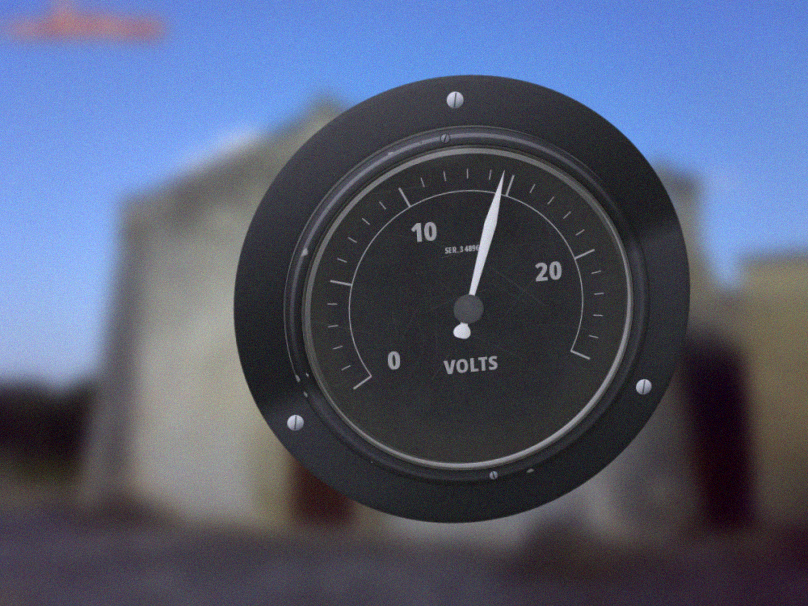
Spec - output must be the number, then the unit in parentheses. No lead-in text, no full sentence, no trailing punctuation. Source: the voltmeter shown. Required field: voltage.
14.5 (V)
